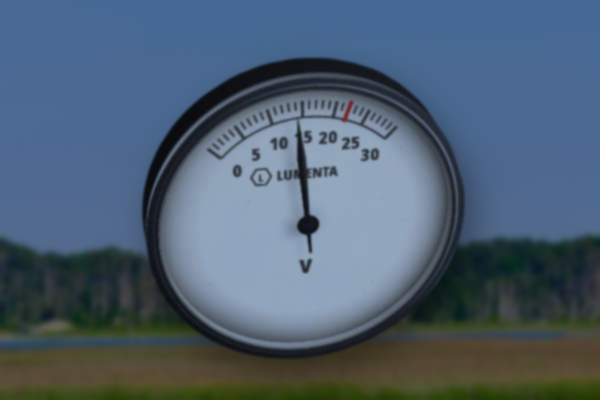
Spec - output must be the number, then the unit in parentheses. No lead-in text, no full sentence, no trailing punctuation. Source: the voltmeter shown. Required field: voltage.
14 (V)
